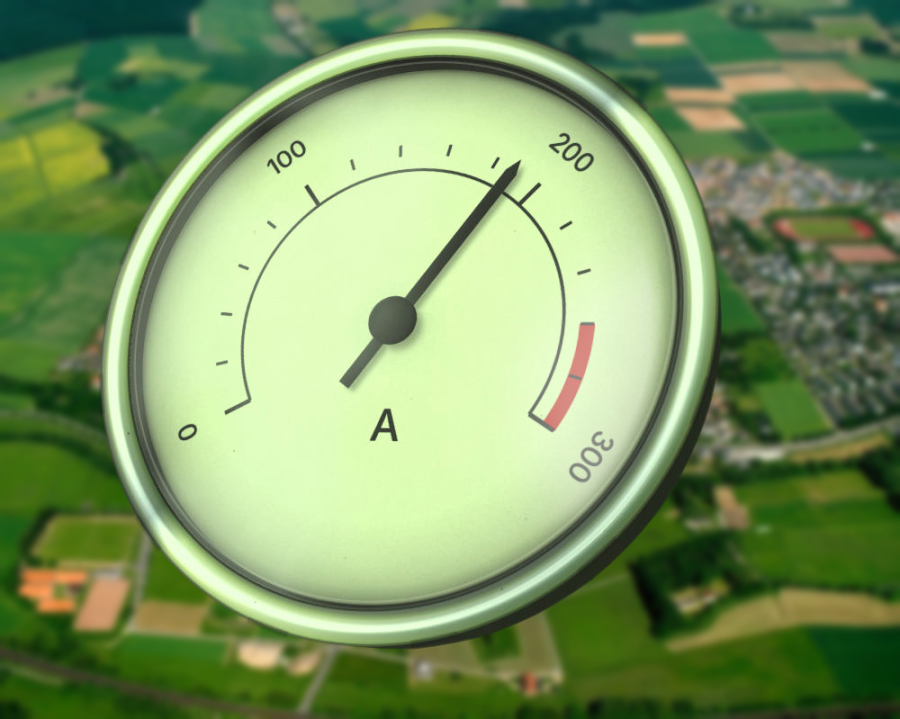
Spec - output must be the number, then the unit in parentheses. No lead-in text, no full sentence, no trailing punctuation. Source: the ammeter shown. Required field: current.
190 (A)
